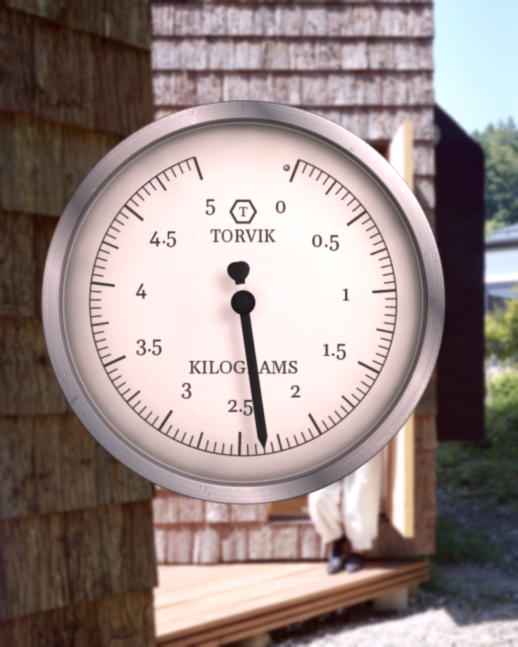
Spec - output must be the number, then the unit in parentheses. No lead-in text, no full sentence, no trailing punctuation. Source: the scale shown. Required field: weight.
2.35 (kg)
